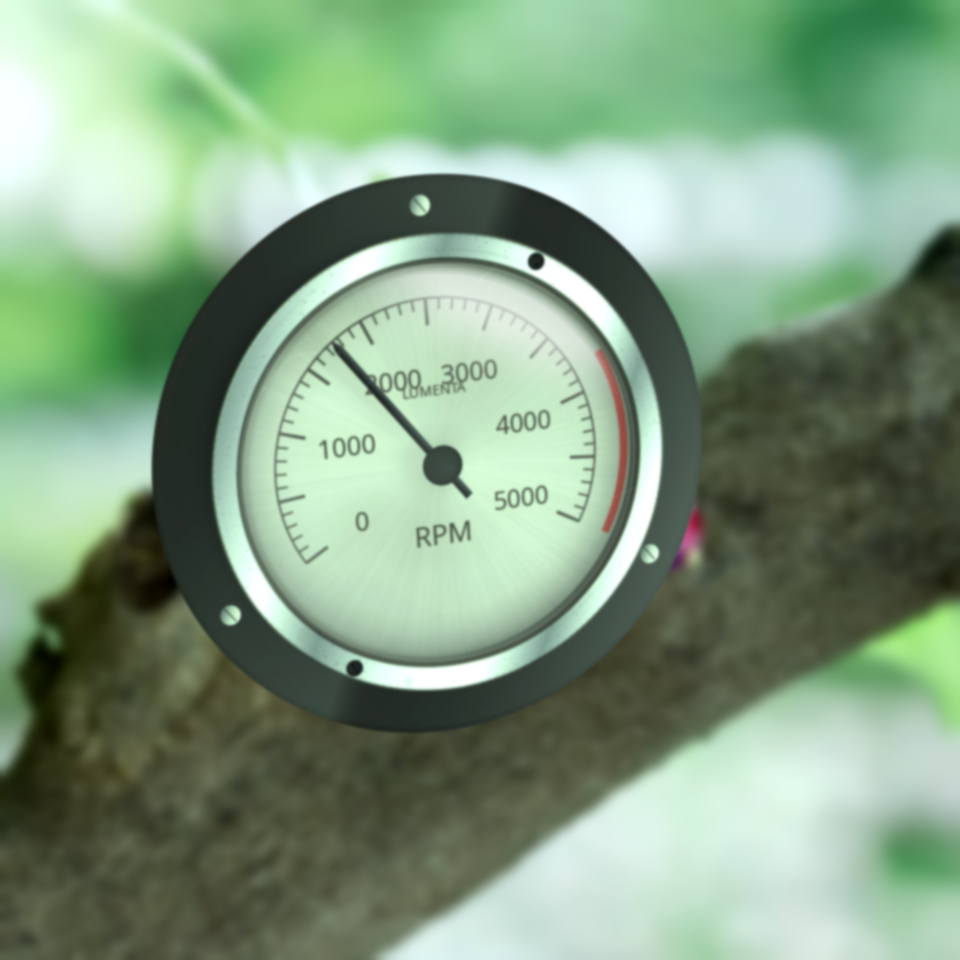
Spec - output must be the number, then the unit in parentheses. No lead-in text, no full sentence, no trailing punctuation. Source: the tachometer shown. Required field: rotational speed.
1750 (rpm)
